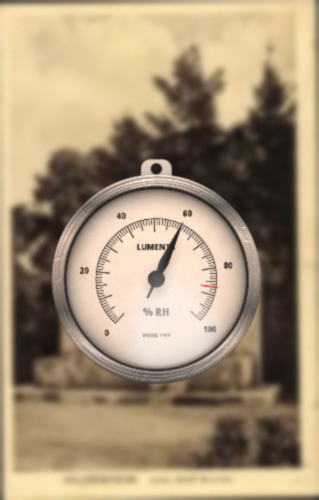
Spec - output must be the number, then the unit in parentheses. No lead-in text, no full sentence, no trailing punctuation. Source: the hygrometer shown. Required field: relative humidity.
60 (%)
